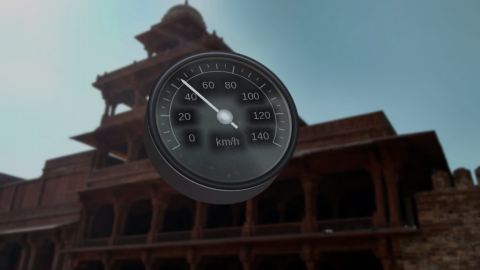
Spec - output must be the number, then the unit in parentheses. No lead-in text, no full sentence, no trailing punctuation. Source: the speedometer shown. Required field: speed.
45 (km/h)
